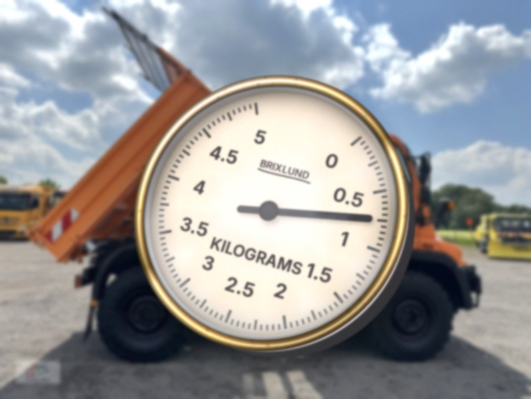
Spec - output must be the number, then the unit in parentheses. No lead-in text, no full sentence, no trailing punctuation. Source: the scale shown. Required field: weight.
0.75 (kg)
